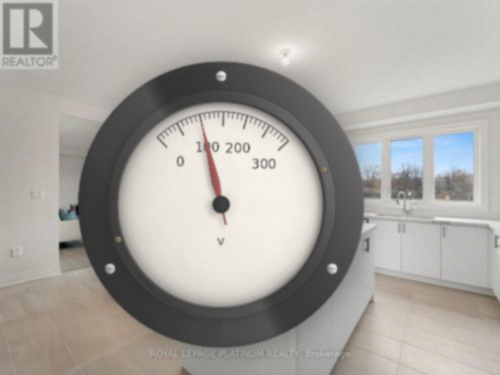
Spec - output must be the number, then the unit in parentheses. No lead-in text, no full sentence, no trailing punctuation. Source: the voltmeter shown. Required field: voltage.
100 (V)
